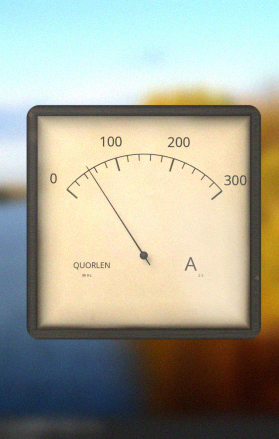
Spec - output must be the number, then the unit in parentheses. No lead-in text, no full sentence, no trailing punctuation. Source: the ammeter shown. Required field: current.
50 (A)
